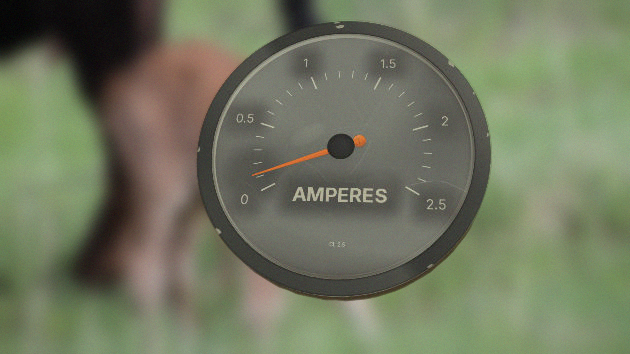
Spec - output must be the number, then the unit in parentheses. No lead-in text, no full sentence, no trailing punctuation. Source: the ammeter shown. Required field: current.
0.1 (A)
